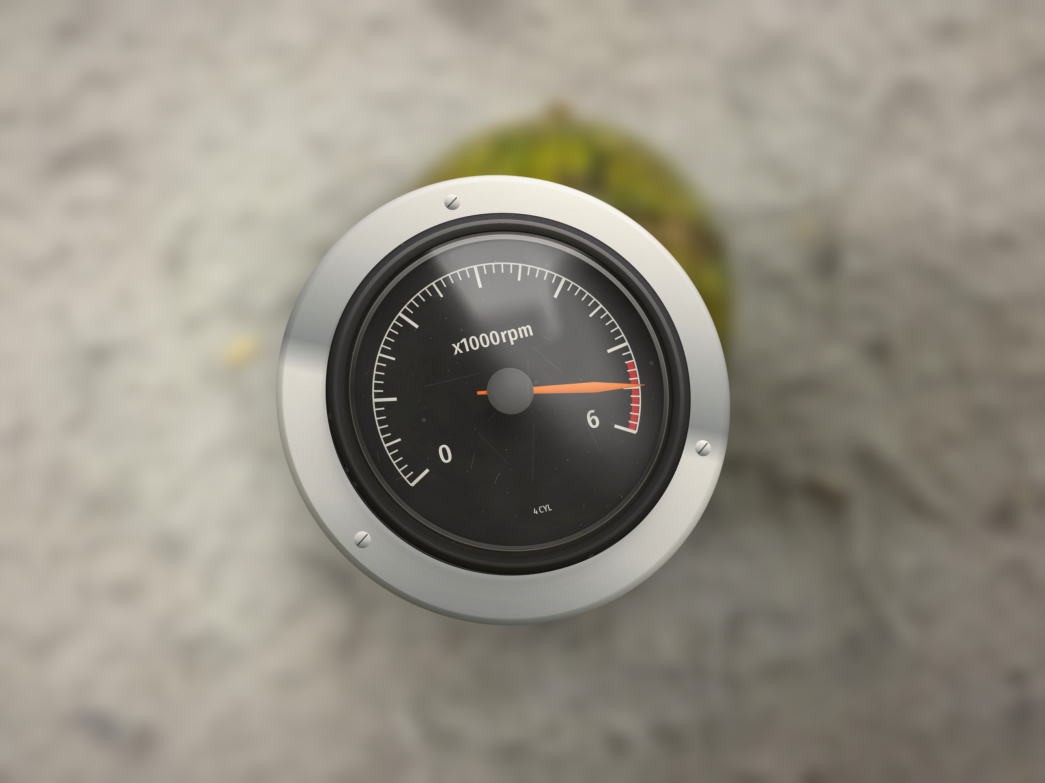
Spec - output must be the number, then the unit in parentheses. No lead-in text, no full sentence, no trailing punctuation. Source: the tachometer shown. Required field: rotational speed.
5500 (rpm)
